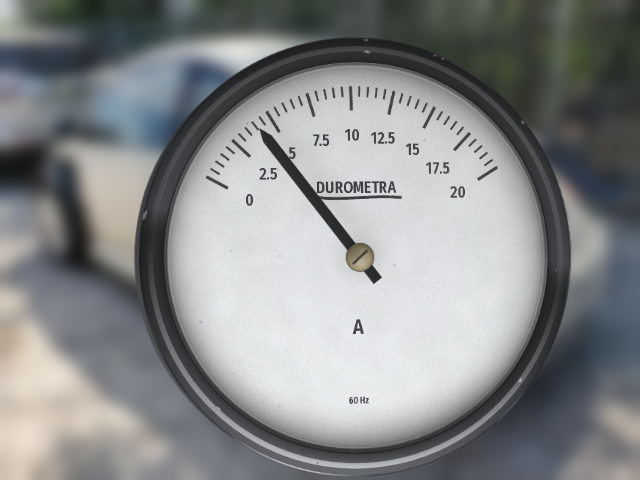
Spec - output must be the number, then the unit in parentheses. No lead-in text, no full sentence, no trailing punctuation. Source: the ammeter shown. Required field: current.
4 (A)
